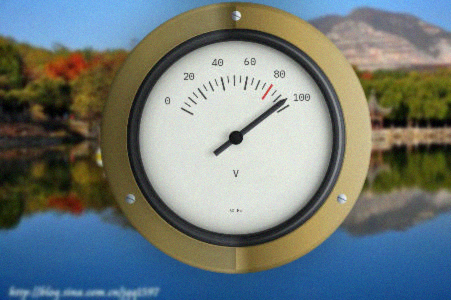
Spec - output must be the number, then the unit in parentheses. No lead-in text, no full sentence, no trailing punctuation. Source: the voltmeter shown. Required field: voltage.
95 (V)
